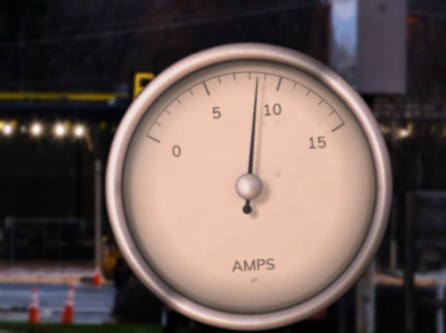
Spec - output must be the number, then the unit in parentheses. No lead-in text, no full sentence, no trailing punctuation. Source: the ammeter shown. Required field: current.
8.5 (A)
